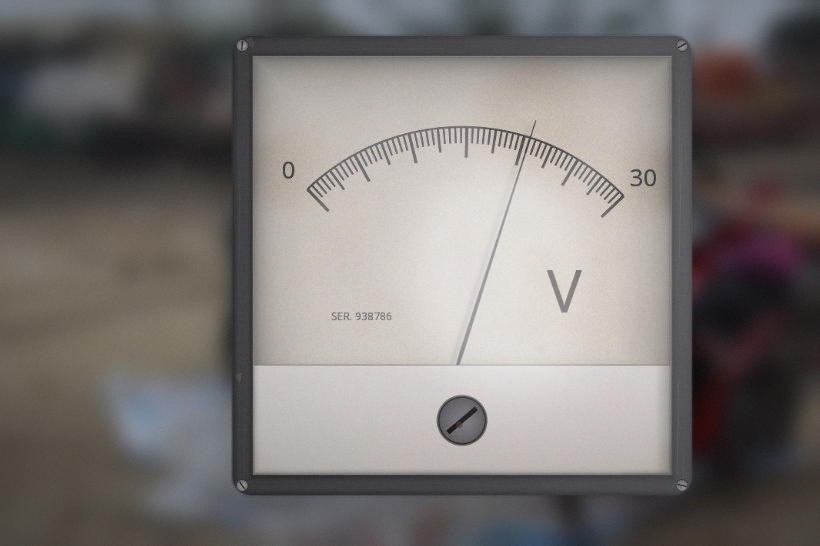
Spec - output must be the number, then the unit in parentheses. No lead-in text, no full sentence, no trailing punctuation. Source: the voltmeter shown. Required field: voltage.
20.5 (V)
